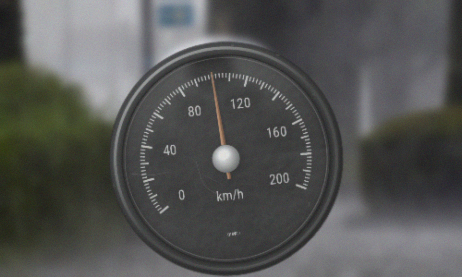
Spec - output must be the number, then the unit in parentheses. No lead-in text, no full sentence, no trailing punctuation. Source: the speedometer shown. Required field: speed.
100 (km/h)
